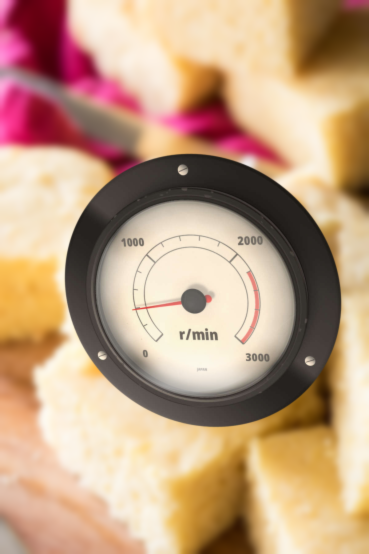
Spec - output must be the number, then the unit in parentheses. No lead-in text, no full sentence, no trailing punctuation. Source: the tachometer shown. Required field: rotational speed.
400 (rpm)
